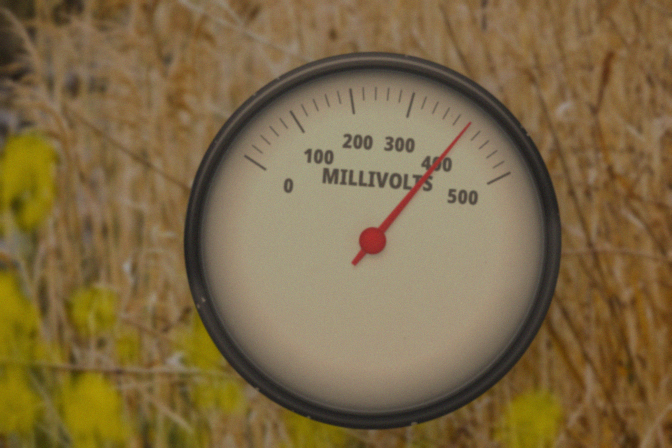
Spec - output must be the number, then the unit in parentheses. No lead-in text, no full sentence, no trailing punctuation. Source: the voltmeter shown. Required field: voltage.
400 (mV)
